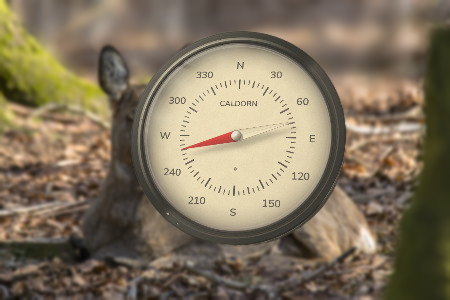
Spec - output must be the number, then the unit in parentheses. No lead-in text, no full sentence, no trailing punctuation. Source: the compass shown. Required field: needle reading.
255 (°)
